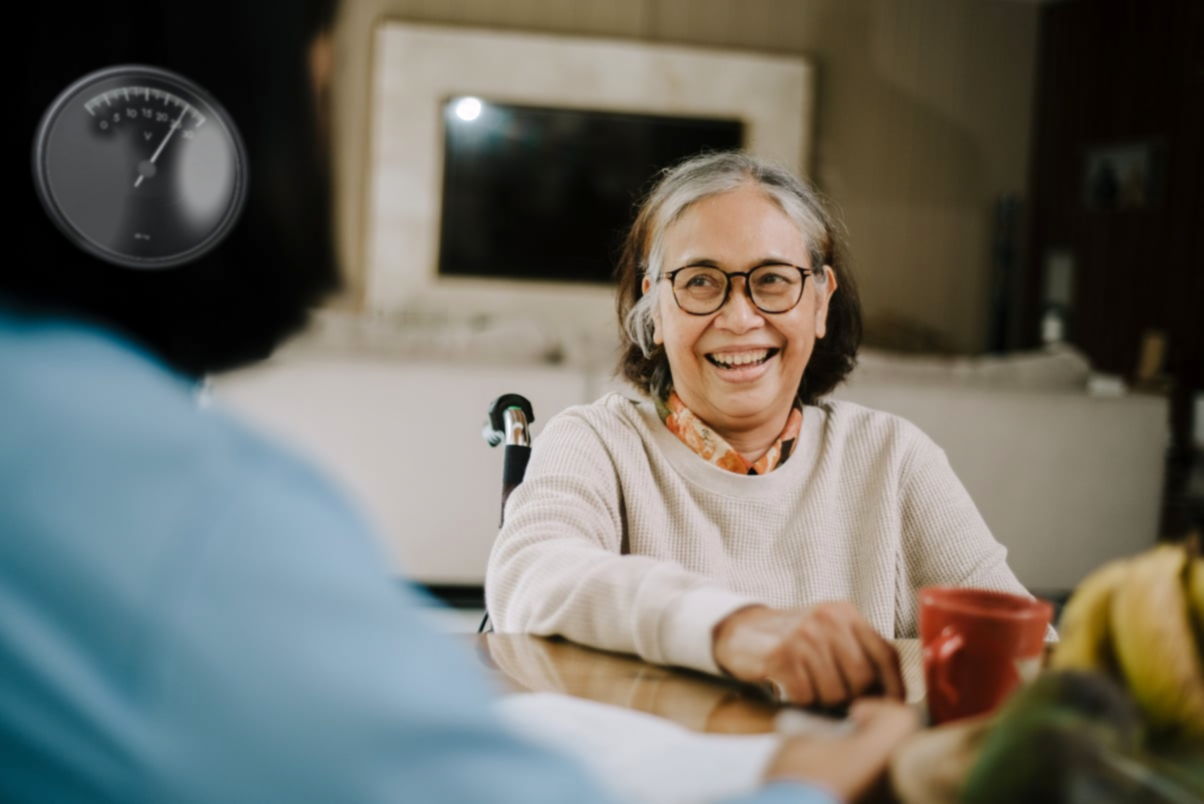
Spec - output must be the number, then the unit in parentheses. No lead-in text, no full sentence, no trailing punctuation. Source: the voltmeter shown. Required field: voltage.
25 (V)
